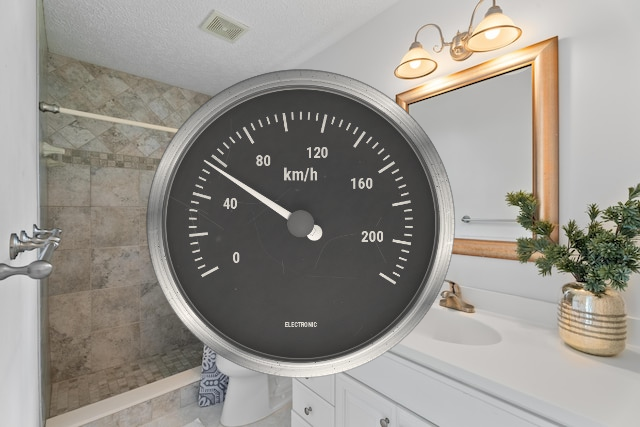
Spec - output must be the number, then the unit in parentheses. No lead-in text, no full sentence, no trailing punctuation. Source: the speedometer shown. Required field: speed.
56 (km/h)
